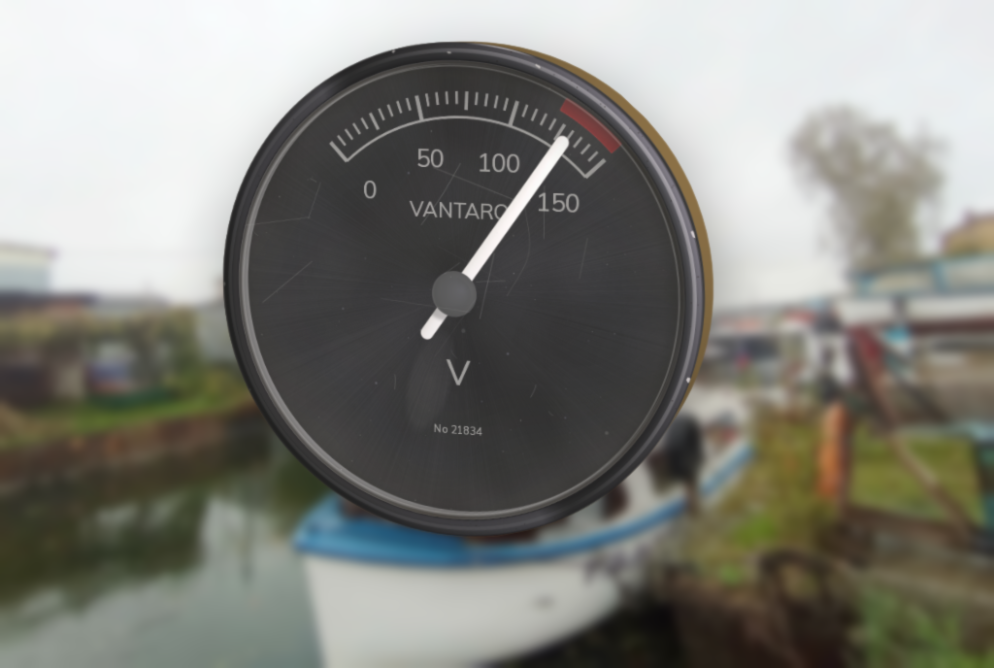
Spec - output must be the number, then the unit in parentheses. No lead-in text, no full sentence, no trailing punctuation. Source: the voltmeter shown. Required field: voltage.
130 (V)
